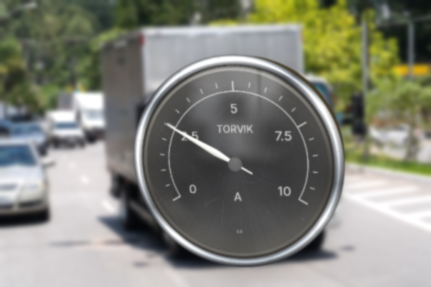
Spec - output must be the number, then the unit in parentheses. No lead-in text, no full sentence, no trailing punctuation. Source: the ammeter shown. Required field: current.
2.5 (A)
